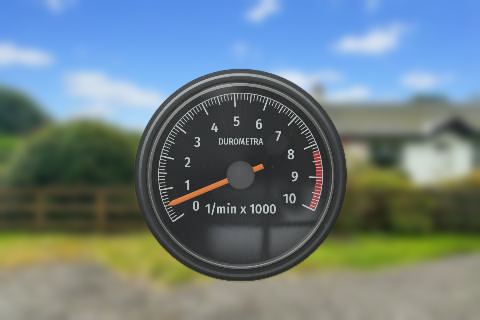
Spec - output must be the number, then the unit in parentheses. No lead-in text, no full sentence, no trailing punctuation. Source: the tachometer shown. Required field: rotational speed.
500 (rpm)
